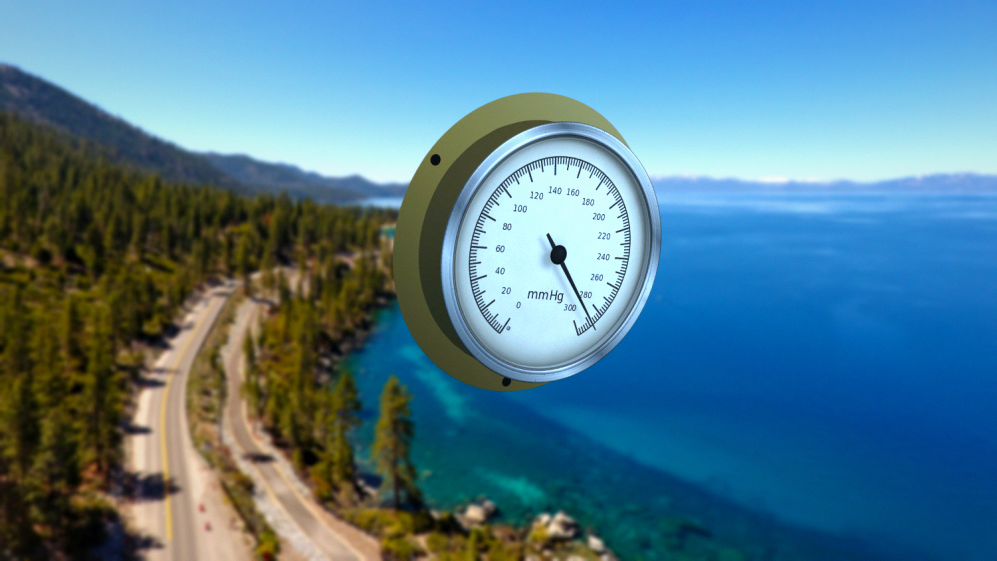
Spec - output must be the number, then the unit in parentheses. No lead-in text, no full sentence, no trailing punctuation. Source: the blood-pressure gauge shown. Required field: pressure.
290 (mmHg)
